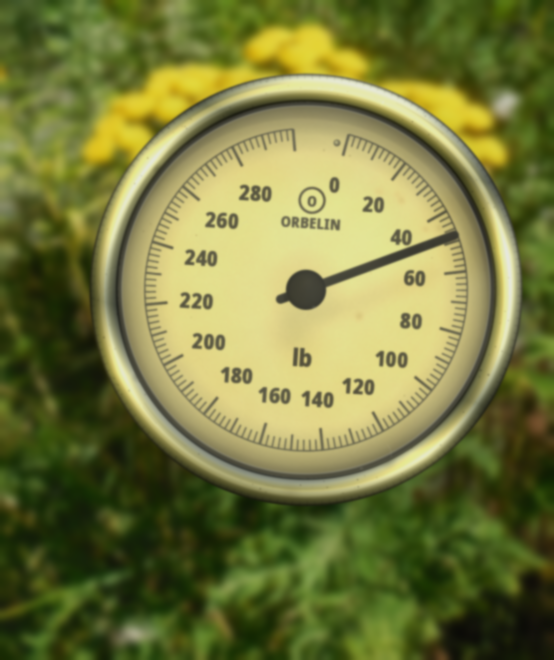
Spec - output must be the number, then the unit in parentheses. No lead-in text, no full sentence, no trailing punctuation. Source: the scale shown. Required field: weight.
48 (lb)
